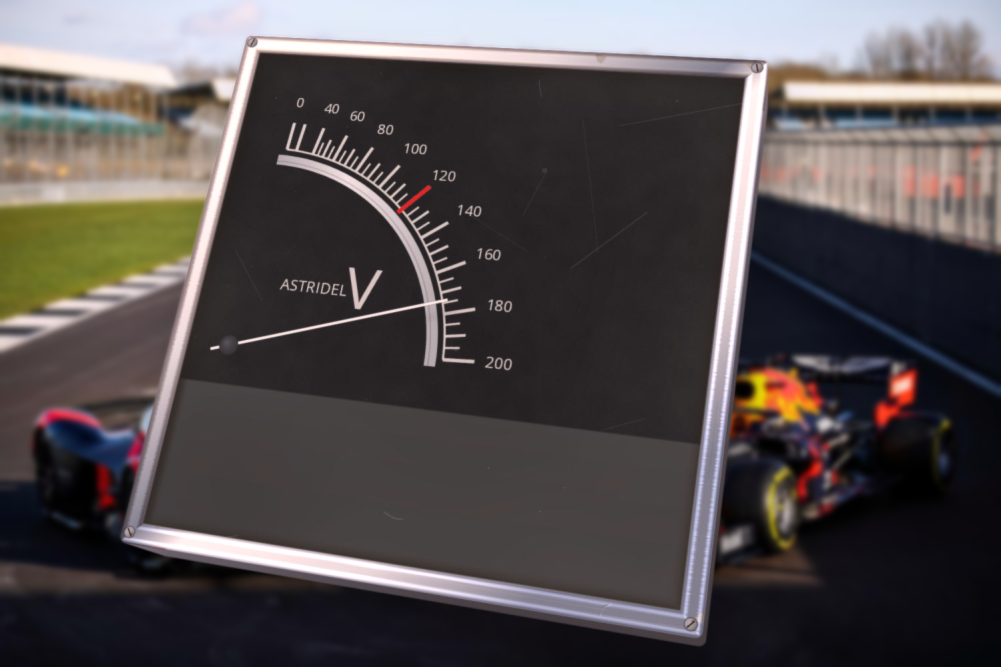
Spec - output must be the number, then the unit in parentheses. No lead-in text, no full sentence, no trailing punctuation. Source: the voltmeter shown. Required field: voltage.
175 (V)
